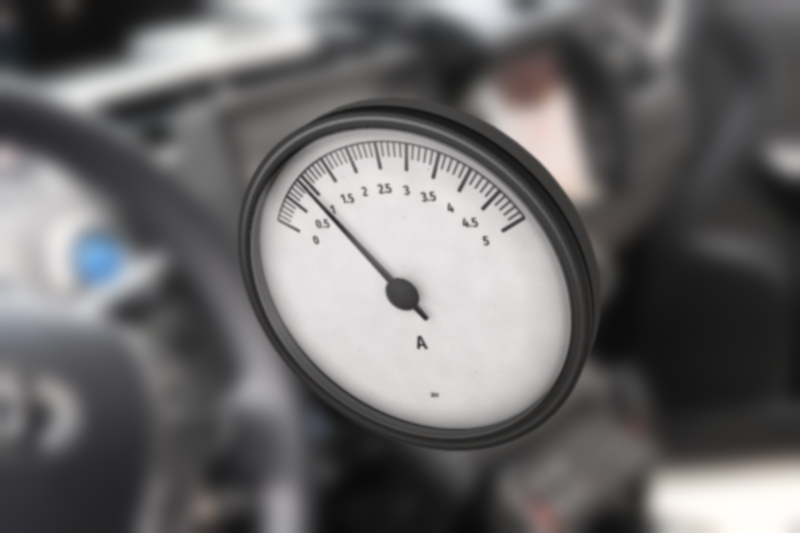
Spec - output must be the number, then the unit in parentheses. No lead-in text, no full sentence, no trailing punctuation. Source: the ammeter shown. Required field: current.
1 (A)
